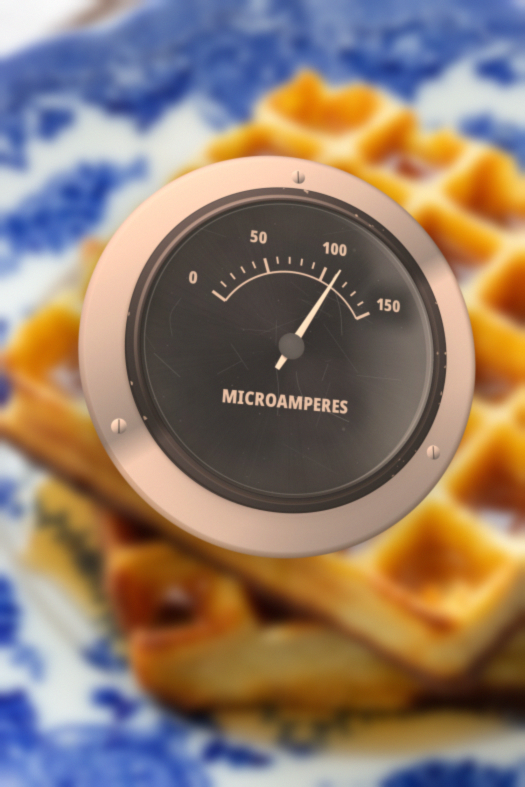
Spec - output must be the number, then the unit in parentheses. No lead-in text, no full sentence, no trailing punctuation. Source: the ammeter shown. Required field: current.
110 (µA)
